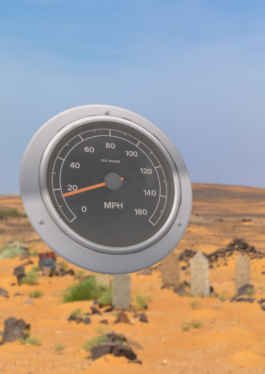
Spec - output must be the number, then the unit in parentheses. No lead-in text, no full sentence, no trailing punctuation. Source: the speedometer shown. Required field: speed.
15 (mph)
